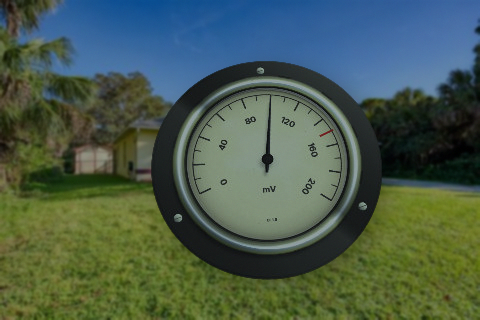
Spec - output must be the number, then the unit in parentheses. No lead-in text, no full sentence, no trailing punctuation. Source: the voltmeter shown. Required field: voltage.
100 (mV)
